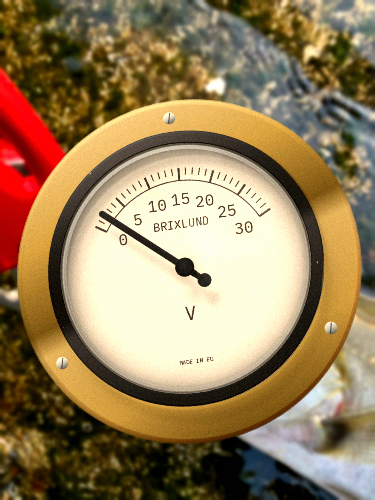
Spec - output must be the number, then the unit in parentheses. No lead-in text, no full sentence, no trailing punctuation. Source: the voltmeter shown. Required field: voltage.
2 (V)
